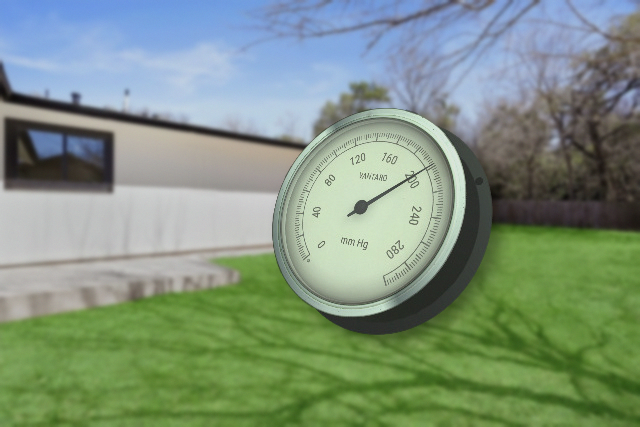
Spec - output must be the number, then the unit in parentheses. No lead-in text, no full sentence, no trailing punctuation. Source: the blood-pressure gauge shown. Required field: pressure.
200 (mmHg)
